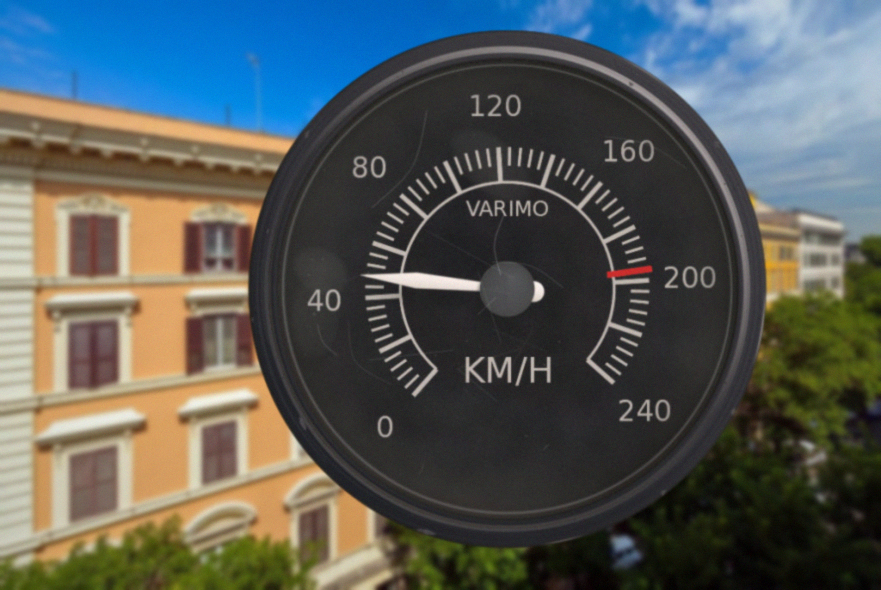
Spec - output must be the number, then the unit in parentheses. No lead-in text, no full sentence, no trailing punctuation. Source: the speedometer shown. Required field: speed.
48 (km/h)
